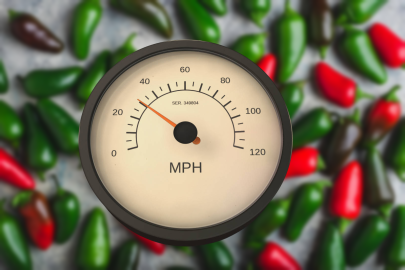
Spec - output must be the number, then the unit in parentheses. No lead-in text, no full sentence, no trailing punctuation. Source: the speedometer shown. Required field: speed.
30 (mph)
